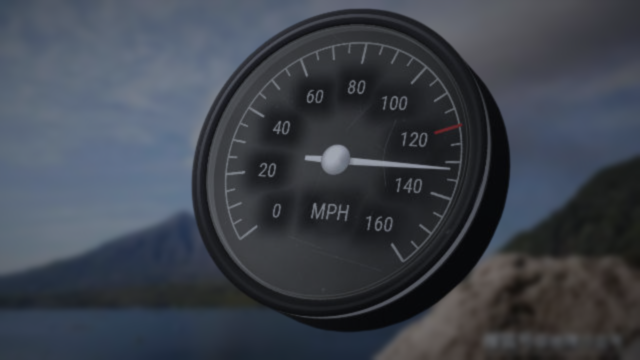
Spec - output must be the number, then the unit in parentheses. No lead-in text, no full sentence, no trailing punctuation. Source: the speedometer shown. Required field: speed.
132.5 (mph)
